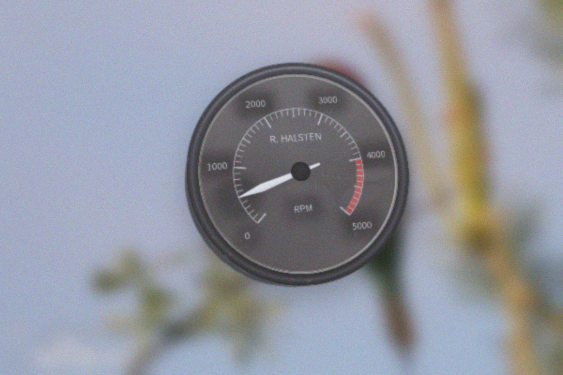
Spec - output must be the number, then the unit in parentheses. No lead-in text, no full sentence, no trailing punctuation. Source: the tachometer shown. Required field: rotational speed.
500 (rpm)
